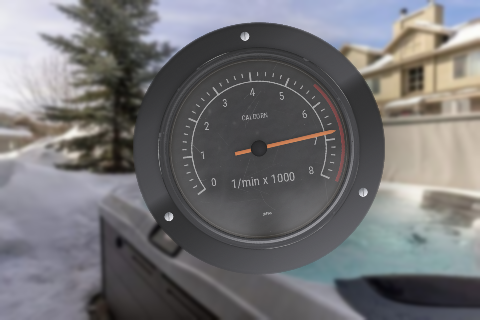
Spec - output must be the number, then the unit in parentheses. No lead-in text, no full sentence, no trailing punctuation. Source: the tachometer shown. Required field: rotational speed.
6800 (rpm)
